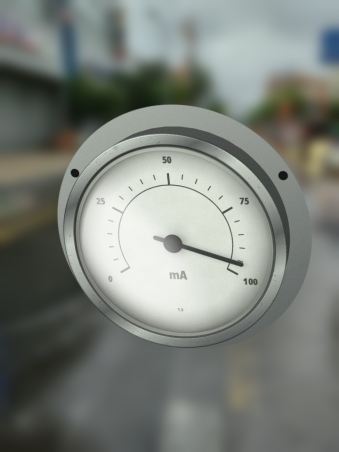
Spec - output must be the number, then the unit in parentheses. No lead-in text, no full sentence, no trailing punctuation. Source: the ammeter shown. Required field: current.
95 (mA)
